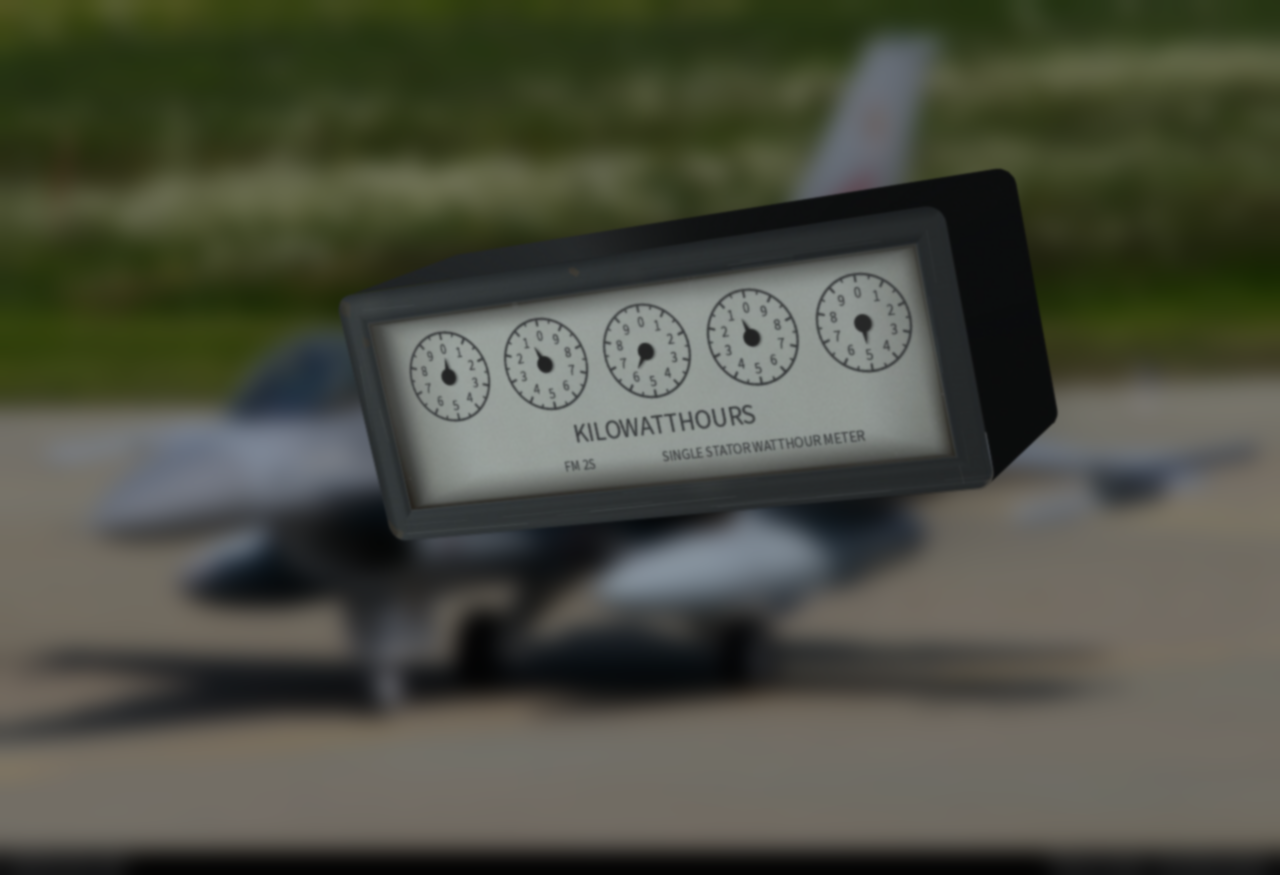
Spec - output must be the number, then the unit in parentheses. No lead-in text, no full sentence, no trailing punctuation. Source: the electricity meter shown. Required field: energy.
605 (kWh)
